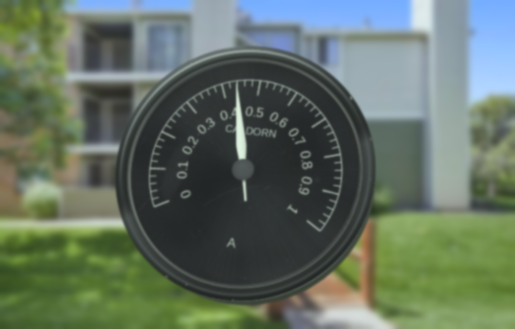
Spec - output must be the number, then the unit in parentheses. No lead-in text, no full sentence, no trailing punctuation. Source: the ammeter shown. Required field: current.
0.44 (A)
